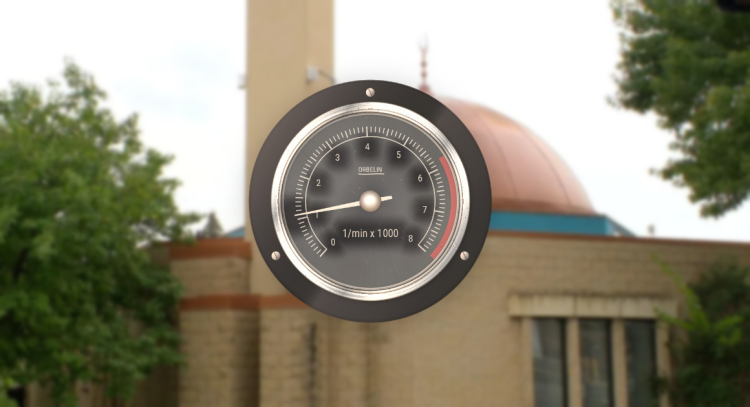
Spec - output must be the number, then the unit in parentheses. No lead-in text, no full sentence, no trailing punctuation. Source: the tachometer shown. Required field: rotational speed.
1100 (rpm)
